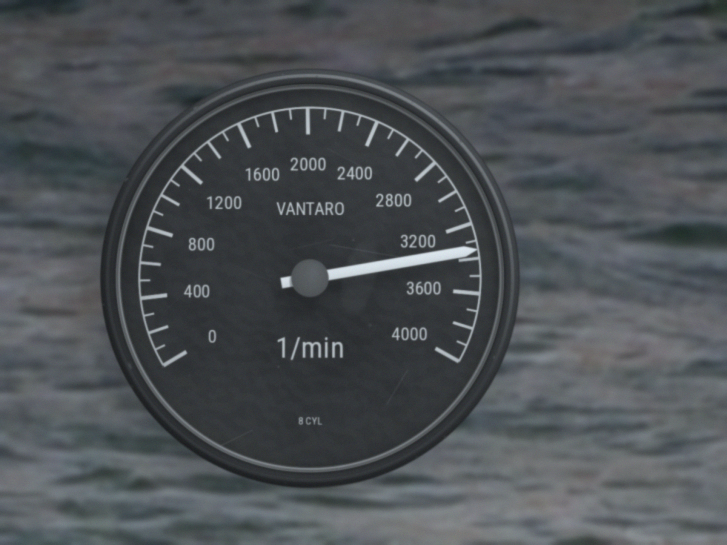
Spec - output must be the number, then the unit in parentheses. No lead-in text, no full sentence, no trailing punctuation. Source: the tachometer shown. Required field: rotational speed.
3350 (rpm)
